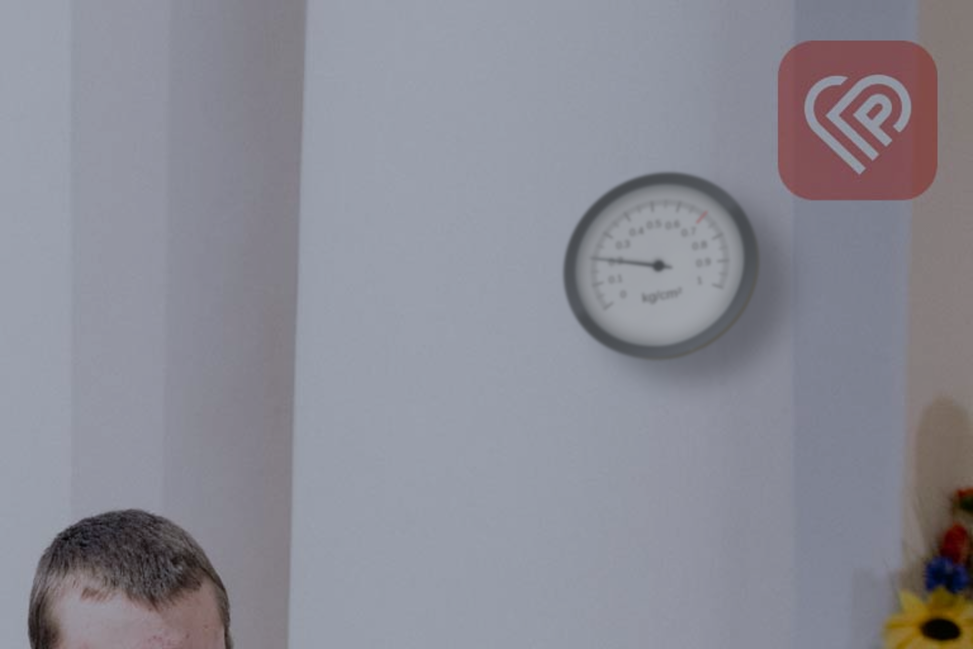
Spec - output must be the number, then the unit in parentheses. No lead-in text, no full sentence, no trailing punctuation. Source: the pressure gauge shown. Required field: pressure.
0.2 (kg/cm²)
